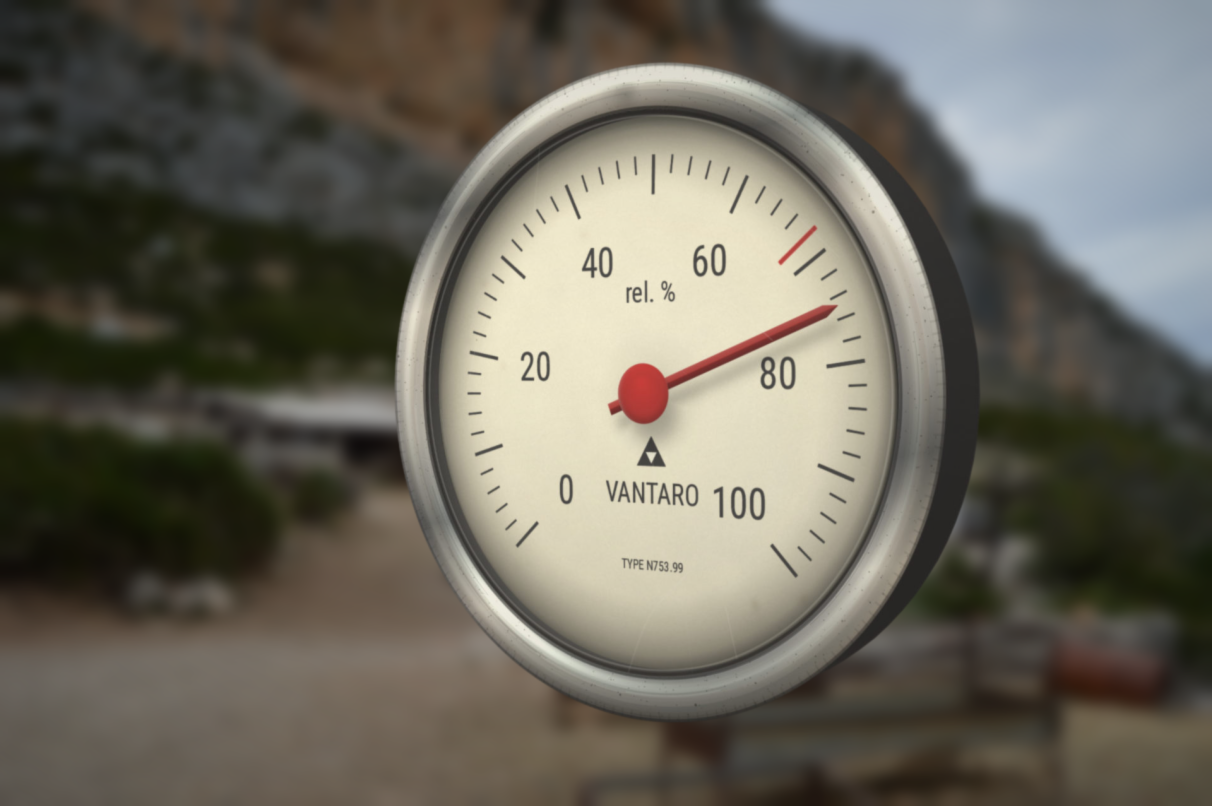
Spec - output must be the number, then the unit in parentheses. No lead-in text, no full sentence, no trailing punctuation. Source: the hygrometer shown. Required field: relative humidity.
75 (%)
